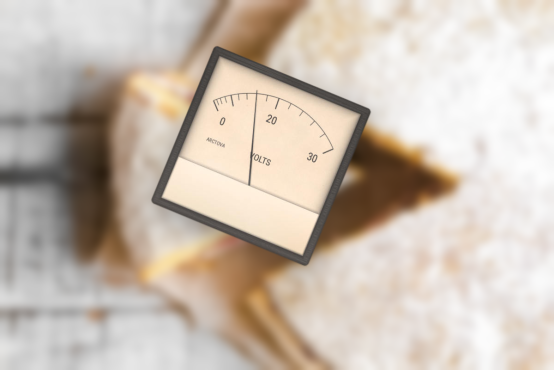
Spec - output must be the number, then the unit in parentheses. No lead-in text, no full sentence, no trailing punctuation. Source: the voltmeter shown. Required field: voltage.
16 (V)
